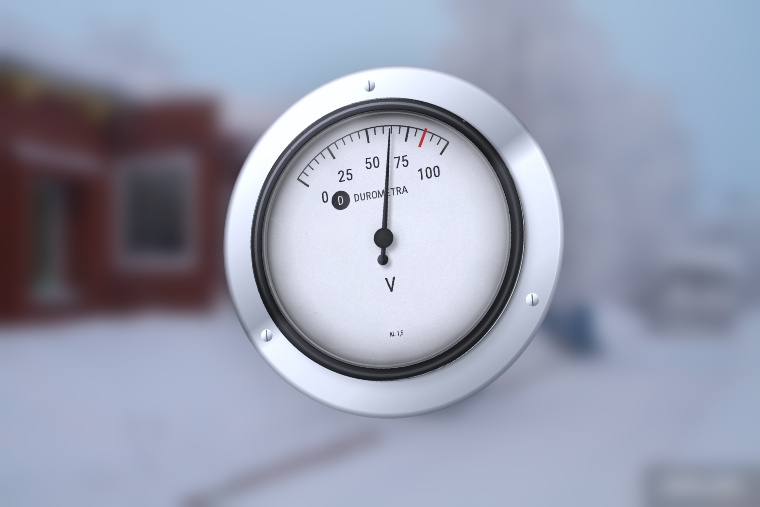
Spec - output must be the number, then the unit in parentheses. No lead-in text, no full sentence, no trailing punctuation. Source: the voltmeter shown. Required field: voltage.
65 (V)
